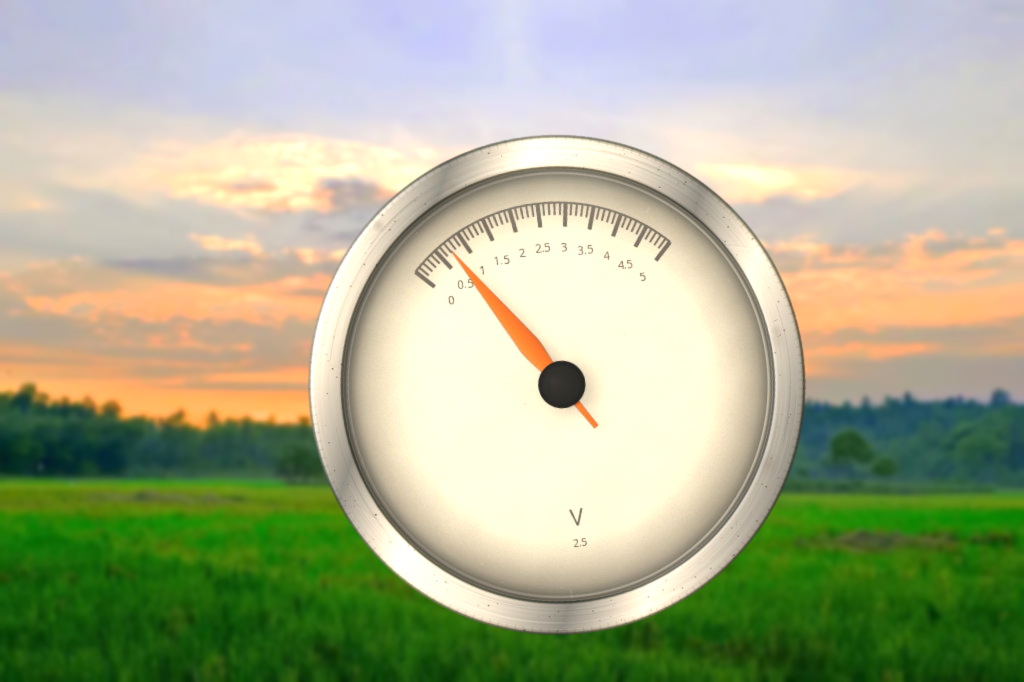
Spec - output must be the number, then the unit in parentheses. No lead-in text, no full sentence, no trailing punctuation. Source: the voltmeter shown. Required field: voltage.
0.7 (V)
